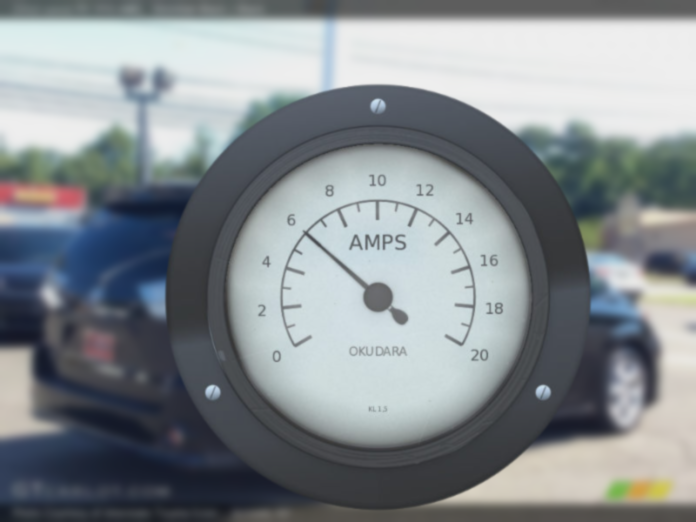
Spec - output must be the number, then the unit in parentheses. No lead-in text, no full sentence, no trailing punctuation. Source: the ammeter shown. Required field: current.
6 (A)
